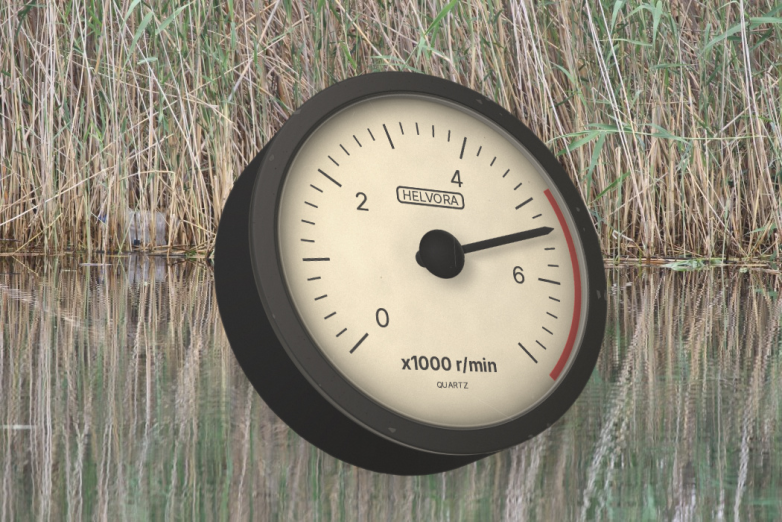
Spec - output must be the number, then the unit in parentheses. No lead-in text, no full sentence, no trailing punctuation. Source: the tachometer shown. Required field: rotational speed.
5400 (rpm)
